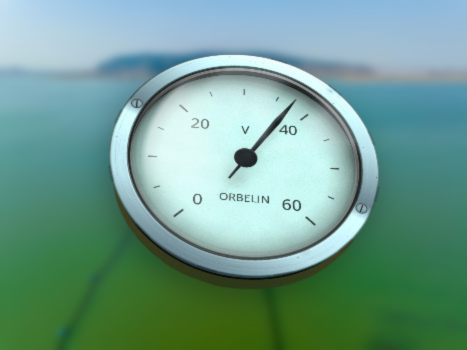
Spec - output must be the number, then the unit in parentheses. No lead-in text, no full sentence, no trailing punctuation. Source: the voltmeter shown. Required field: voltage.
37.5 (V)
